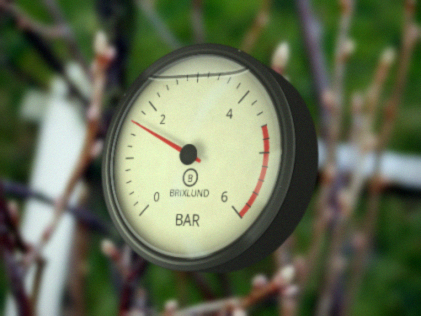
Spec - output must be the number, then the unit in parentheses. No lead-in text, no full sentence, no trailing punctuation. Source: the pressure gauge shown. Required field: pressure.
1.6 (bar)
